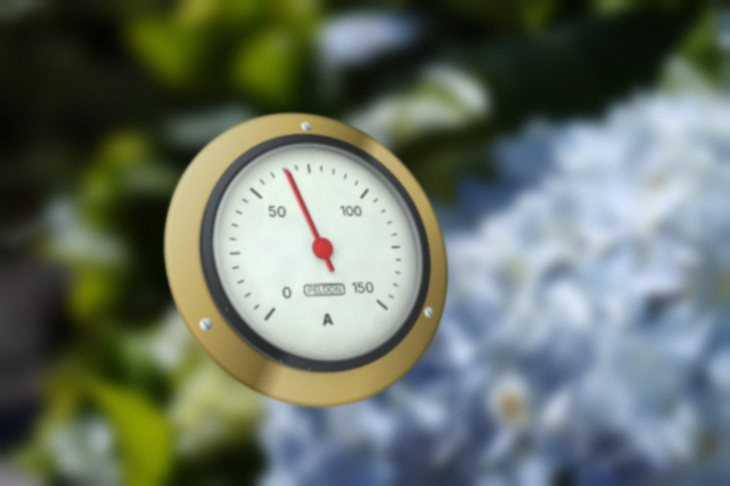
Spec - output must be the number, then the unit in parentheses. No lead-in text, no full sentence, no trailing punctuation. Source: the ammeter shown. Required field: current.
65 (A)
